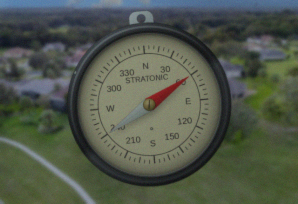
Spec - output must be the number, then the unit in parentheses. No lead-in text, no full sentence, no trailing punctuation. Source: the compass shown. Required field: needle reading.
60 (°)
